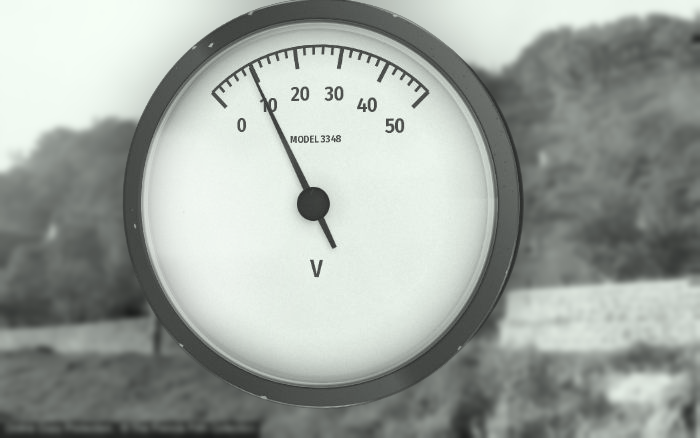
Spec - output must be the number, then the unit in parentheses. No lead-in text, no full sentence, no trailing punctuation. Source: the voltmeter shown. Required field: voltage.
10 (V)
